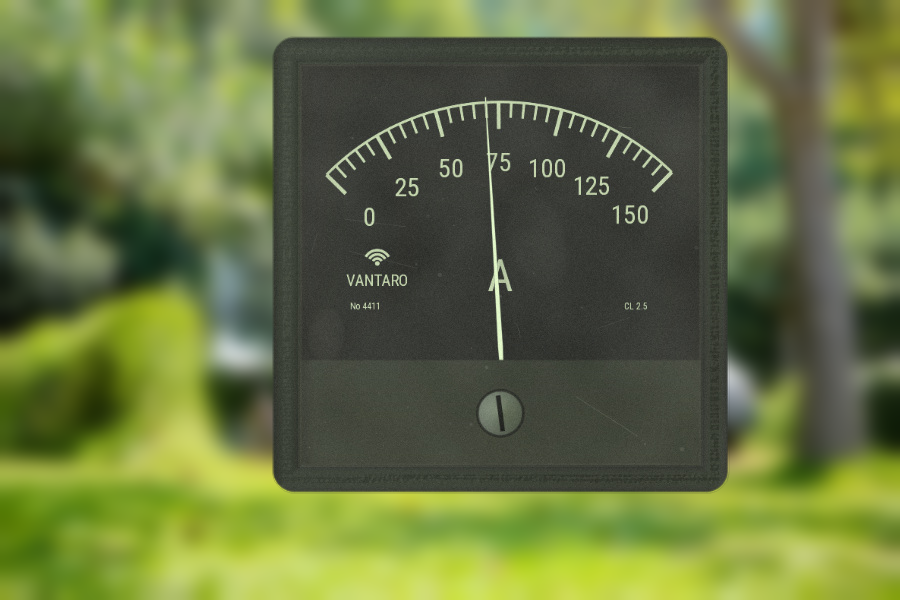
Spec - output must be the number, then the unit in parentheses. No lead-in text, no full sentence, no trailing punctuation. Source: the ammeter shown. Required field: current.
70 (A)
